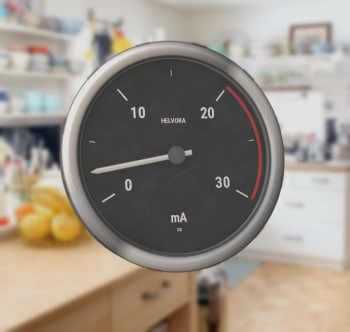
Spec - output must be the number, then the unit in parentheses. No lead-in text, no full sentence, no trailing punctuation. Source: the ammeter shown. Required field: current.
2.5 (mA)
